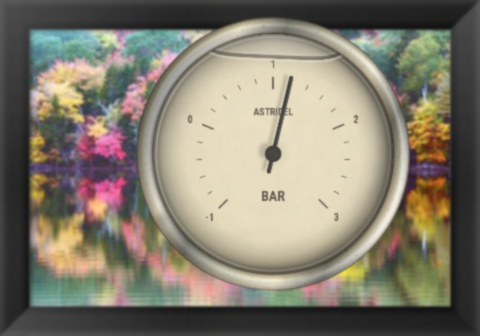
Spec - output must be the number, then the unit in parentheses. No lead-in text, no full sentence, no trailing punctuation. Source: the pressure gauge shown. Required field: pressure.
1.2 (bar)
